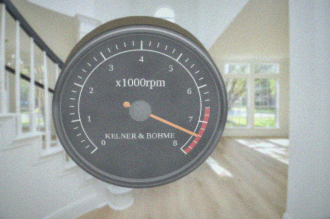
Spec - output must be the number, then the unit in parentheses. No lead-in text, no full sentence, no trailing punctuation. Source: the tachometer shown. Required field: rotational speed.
7400 (rpm)
